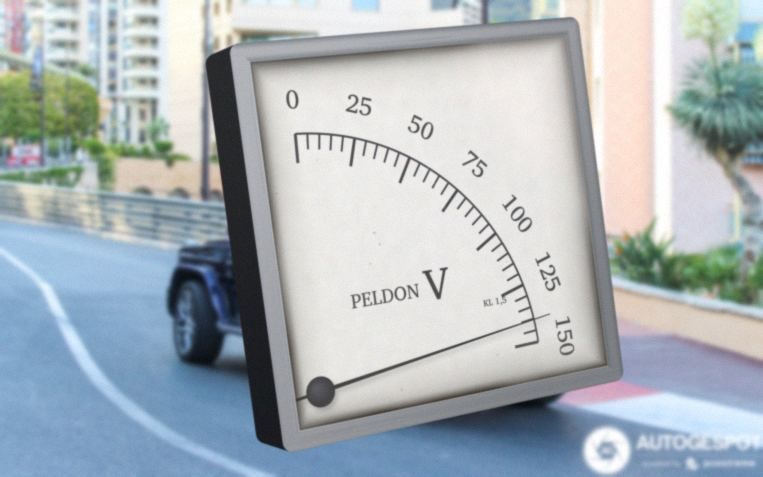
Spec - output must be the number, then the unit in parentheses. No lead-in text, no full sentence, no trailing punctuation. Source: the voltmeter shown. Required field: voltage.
140 (V)
